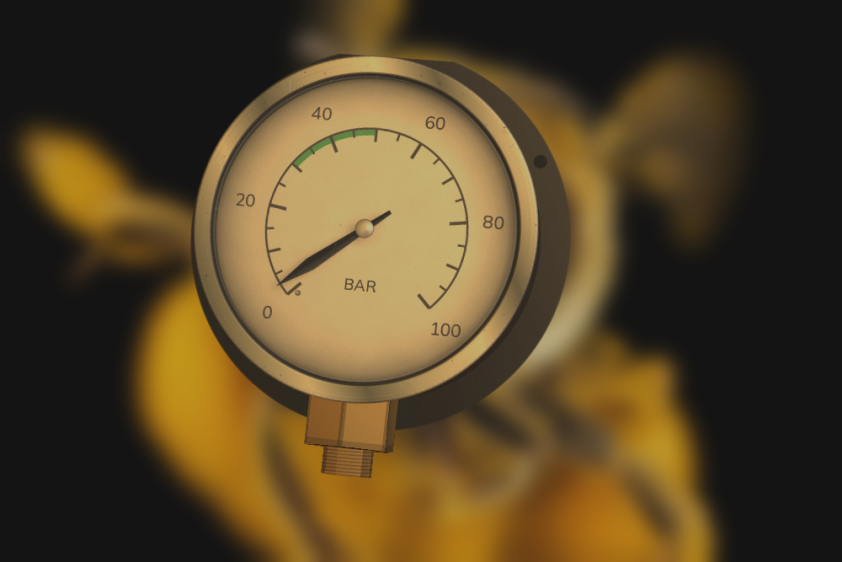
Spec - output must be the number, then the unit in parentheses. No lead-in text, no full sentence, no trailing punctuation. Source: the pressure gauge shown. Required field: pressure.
2.5 (bar)
